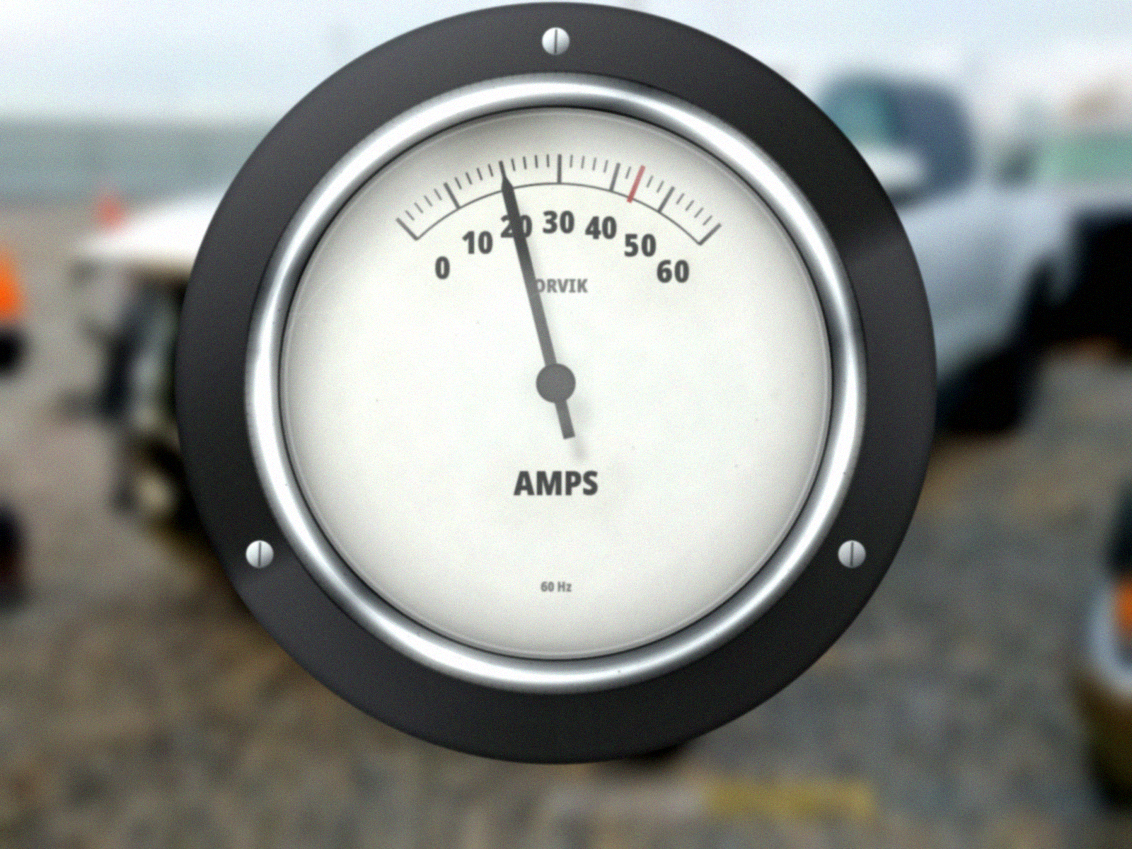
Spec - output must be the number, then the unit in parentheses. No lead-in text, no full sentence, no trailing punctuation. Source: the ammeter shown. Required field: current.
20 (A)
